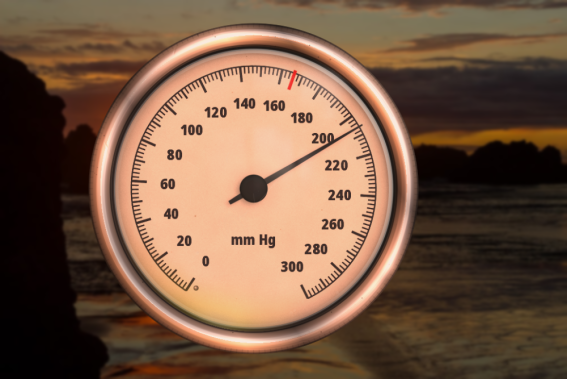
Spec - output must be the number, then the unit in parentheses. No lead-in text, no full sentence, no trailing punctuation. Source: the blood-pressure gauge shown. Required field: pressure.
206 (mmHg)
